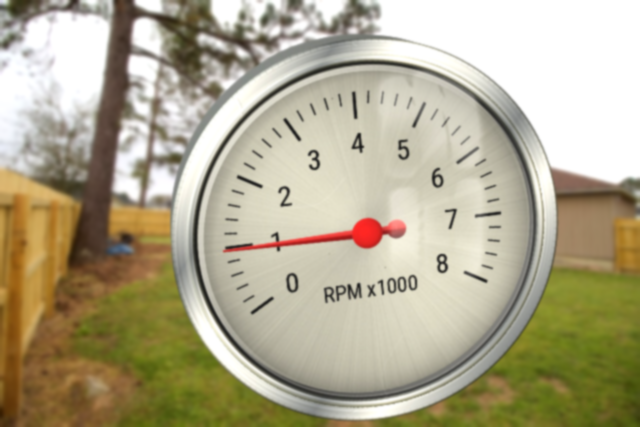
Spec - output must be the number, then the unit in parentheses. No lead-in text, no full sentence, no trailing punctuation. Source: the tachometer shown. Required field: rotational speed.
1000 (rpm)
